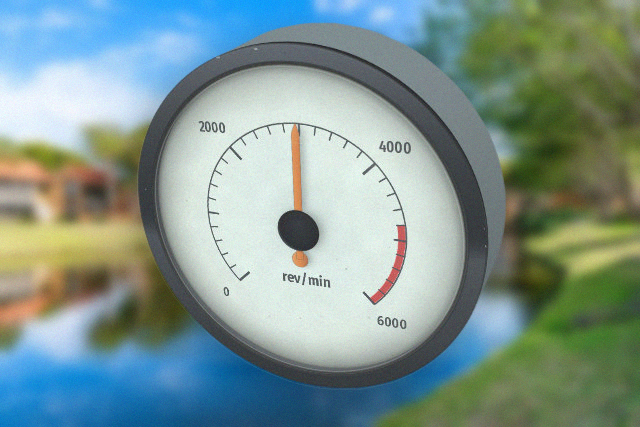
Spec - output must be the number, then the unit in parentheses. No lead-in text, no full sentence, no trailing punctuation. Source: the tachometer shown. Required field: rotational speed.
3000 (rpm)
